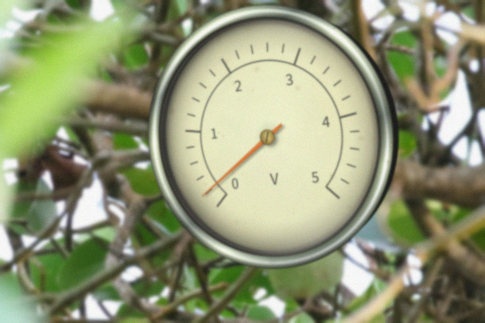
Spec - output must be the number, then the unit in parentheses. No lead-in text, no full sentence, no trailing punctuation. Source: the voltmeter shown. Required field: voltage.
0.2 (V)
